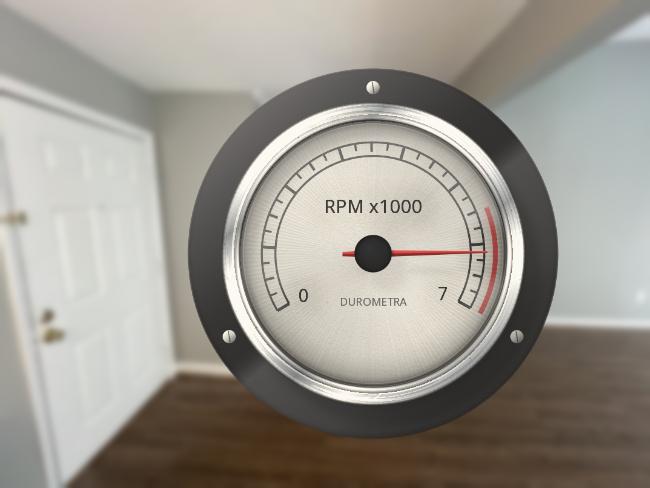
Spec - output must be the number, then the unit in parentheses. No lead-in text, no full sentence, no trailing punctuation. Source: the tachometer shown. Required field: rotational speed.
6125 (rpm)
